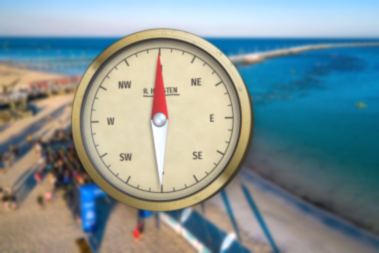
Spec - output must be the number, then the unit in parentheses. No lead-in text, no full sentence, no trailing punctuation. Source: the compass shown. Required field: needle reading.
0 (°)
